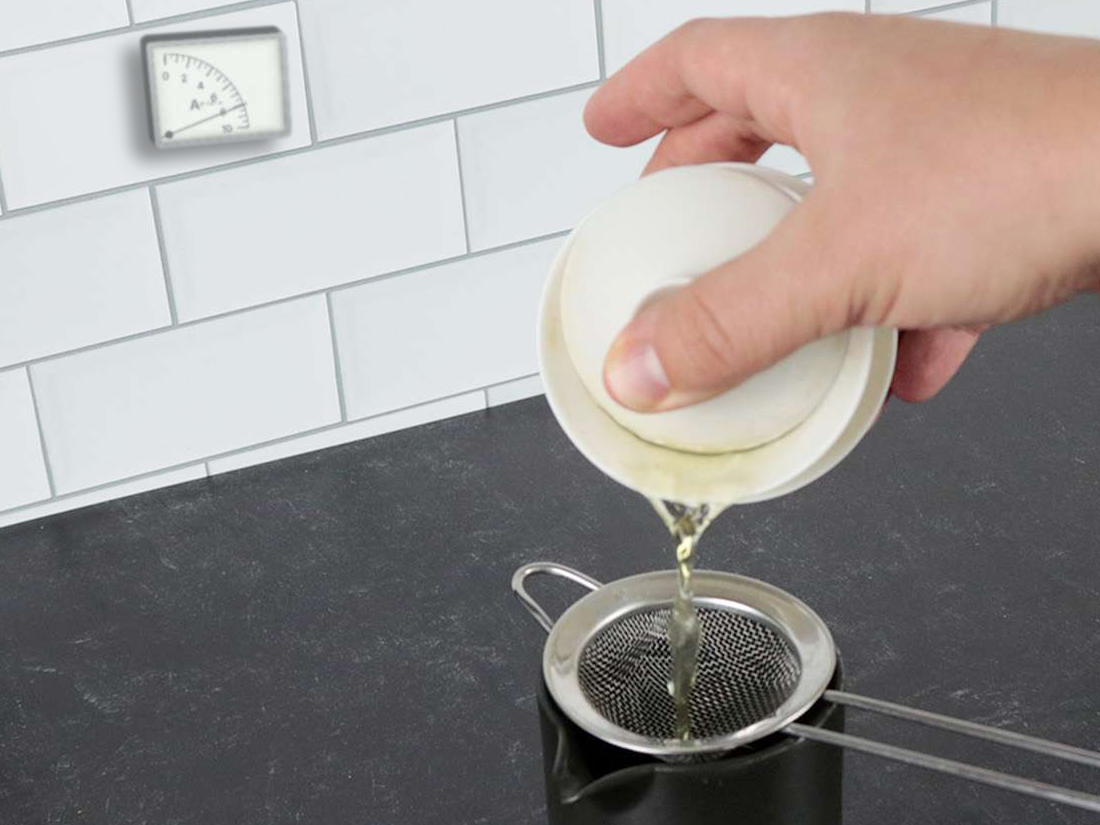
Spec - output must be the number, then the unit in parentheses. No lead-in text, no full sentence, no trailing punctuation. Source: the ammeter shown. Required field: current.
8 (A)
